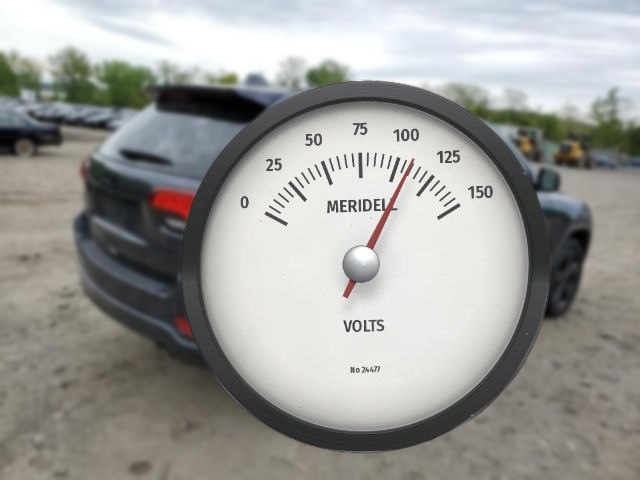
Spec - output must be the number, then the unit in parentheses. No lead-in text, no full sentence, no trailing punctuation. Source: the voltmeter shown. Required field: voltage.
110 (V)
